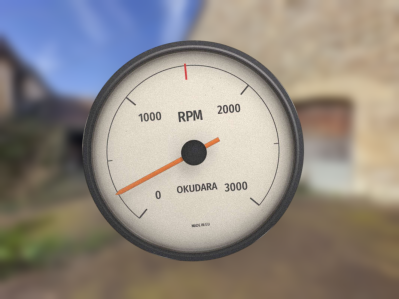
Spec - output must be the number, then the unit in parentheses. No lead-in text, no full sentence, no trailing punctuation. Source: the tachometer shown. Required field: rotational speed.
250 (rpm)
